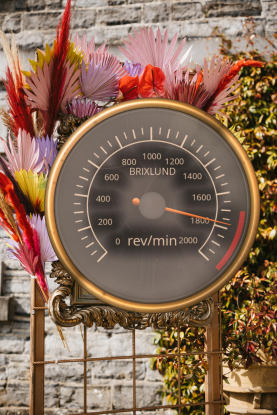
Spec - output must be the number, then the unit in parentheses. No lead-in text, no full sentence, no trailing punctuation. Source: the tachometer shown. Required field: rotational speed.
1775 (rpm)
